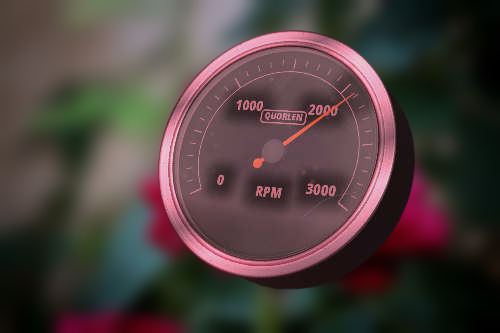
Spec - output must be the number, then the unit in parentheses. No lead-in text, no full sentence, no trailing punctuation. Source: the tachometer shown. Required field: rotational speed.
2100 (rpm)
